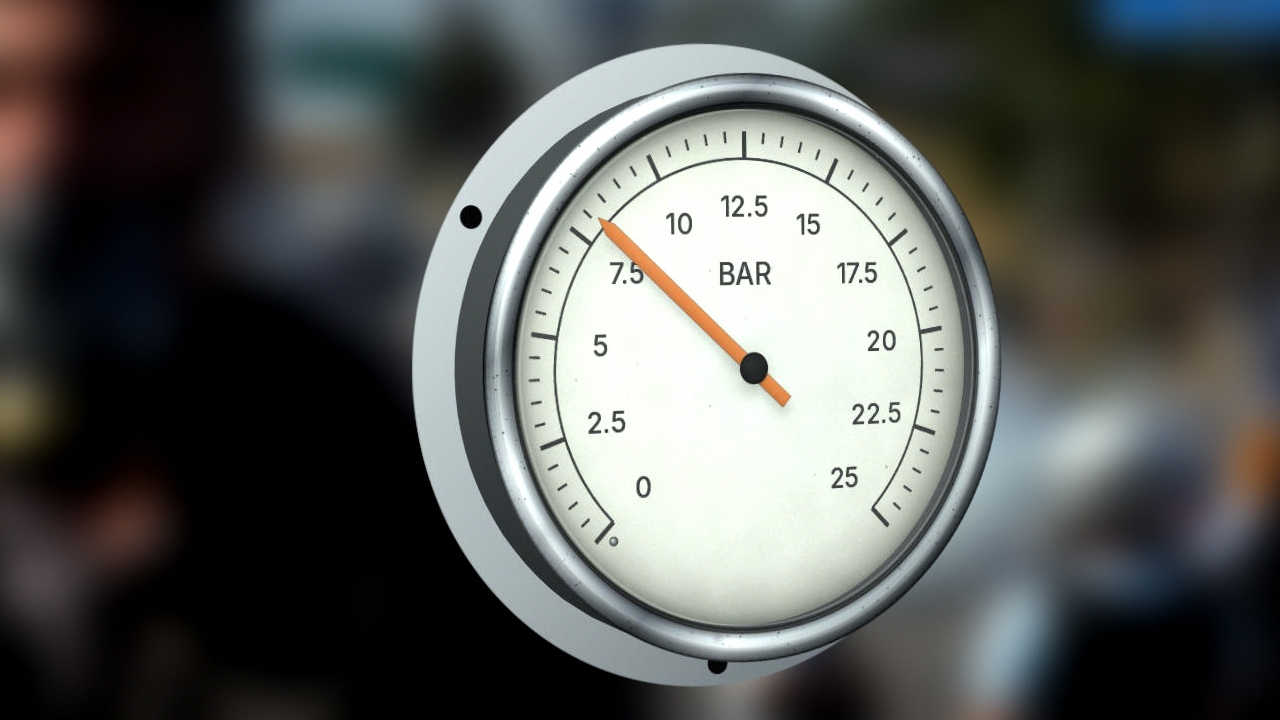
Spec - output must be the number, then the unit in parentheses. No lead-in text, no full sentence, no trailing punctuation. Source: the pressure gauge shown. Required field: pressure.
8 (bar)
